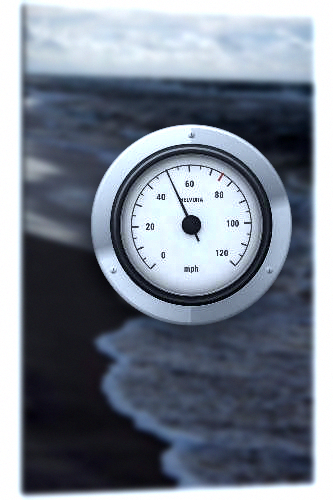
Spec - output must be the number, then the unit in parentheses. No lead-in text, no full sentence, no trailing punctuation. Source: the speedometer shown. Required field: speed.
50 (mph)
